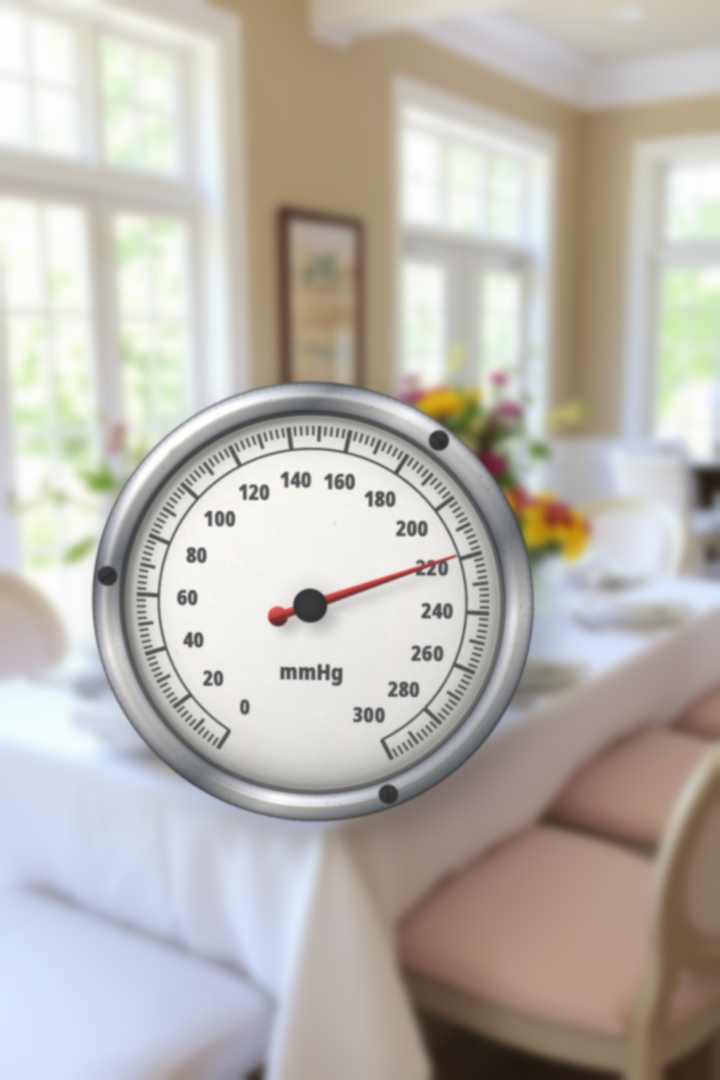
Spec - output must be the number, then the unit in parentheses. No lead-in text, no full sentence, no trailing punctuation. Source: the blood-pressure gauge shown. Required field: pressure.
218 (mmHg)
